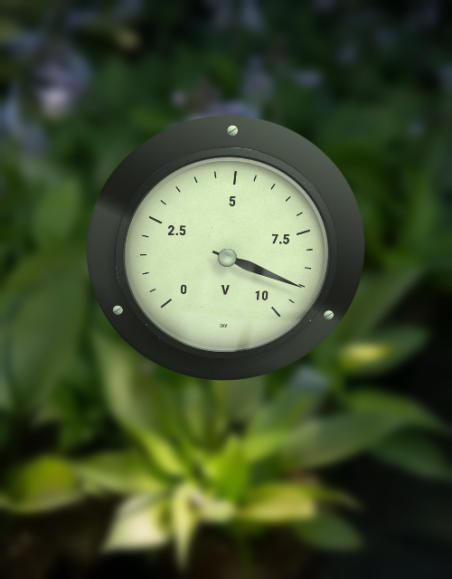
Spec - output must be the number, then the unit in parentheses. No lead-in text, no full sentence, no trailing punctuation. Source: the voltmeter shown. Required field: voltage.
9 (V)
